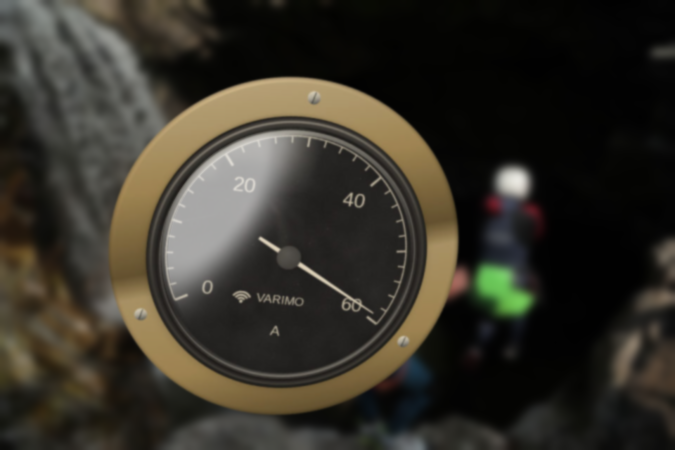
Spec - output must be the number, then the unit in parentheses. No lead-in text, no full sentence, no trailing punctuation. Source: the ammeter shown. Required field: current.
59 (A)
